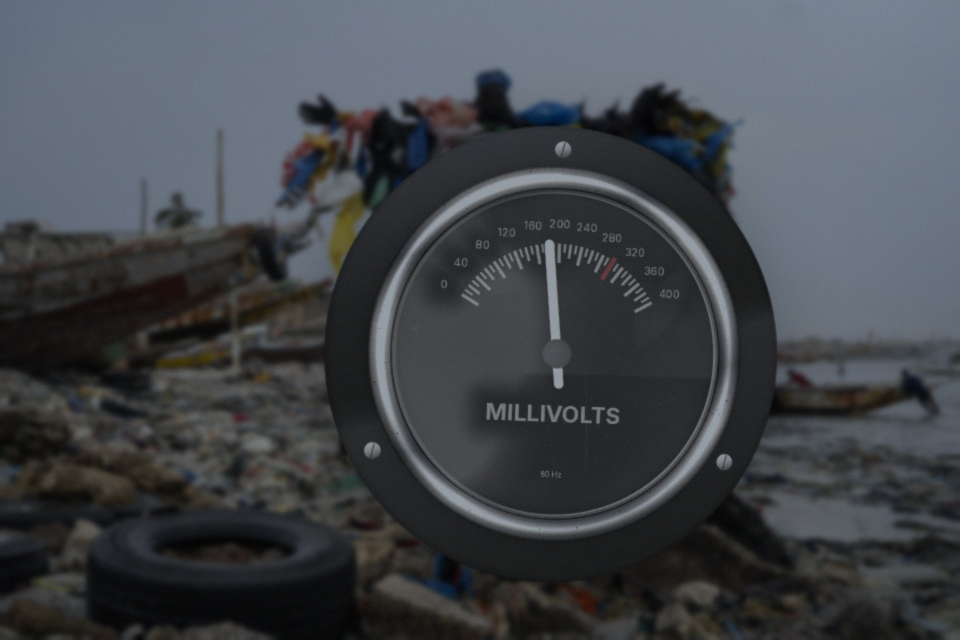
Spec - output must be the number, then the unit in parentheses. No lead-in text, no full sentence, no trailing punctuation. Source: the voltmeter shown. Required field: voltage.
180 (mV)
